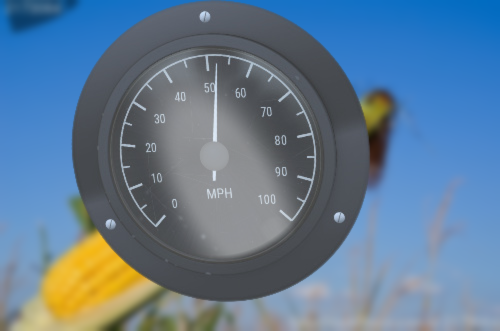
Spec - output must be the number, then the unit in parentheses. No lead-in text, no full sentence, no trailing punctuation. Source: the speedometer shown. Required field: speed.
52.5 (mph)
